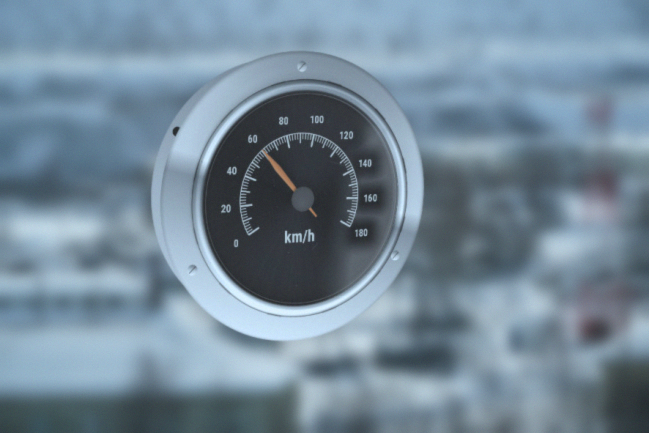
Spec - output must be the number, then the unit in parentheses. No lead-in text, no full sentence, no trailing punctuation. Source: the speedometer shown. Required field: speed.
60 (km/h)
